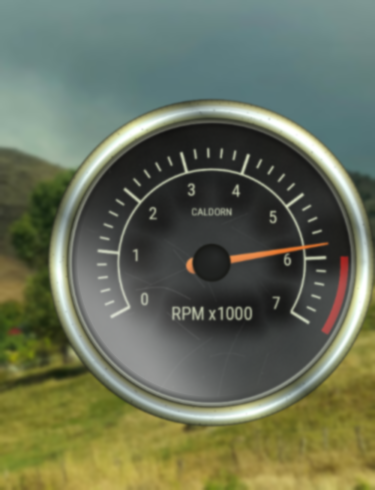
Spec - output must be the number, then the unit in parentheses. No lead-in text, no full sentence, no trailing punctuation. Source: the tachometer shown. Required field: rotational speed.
5800 (rpm)
